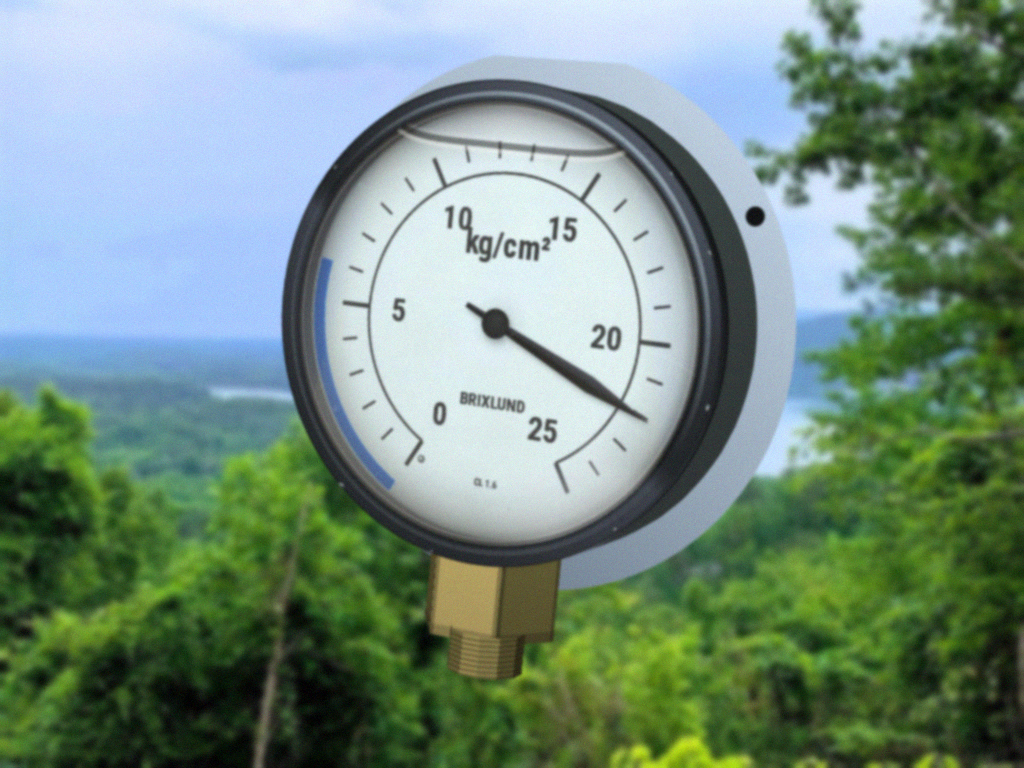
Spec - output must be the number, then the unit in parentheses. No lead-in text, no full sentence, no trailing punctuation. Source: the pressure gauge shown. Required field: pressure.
22 (kg/cm²)
